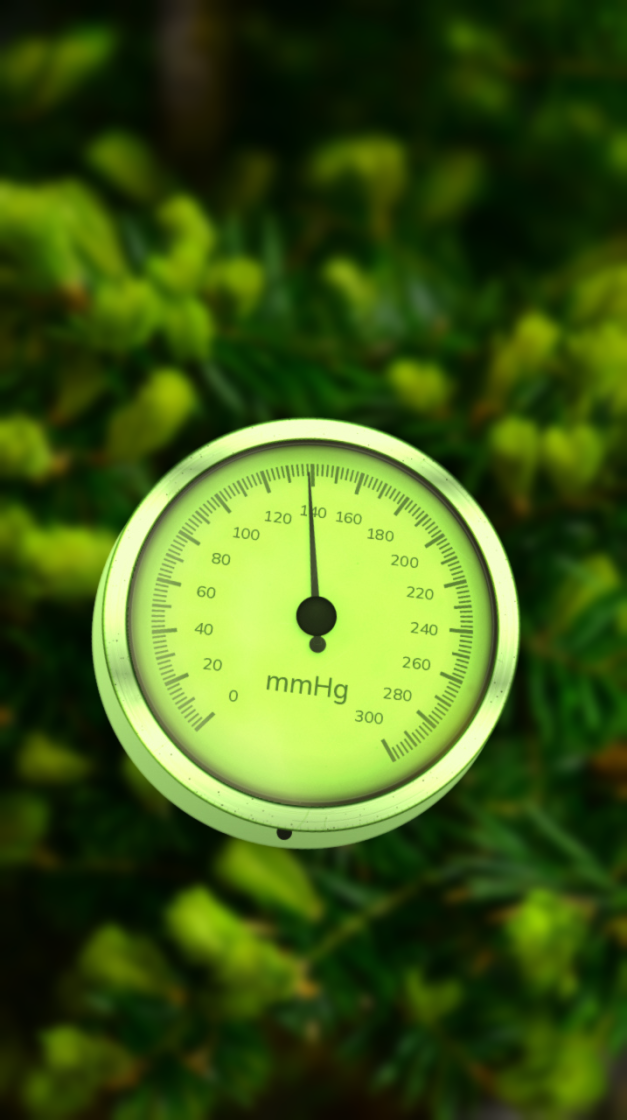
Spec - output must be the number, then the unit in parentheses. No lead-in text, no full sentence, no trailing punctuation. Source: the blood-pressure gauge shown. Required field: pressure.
138 (mmHg)
